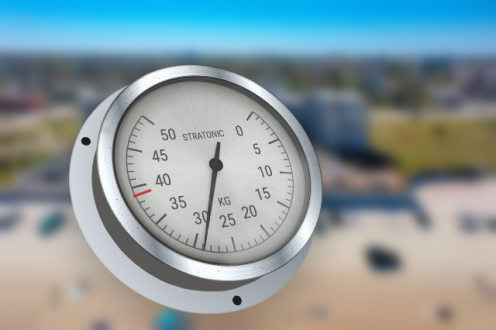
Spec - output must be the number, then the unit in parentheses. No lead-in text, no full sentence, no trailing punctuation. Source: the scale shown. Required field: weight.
29 (kg)
